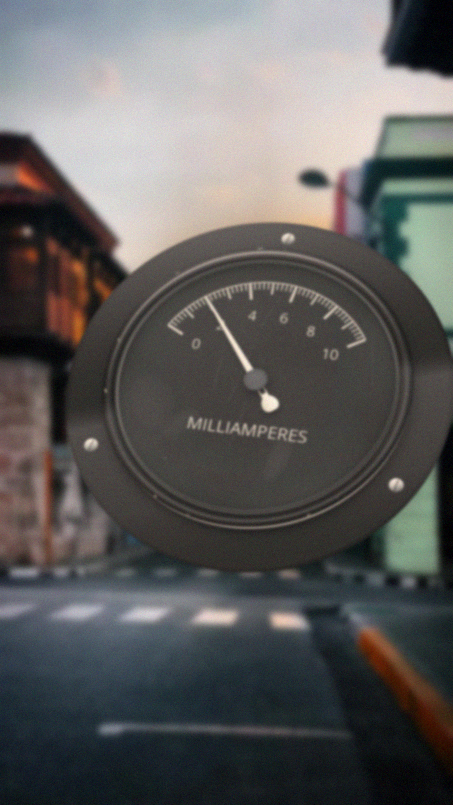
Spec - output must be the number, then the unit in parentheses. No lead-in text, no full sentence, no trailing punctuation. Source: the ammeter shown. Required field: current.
2 (mA)
